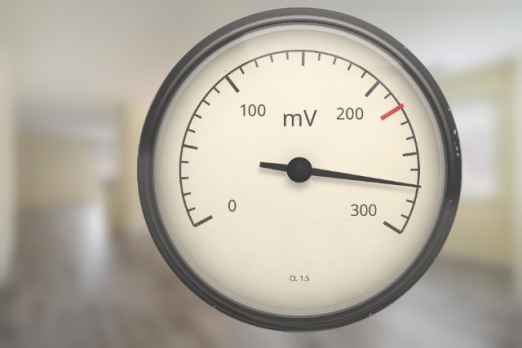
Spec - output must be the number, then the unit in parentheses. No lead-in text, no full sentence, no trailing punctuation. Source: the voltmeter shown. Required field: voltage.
270 (mV)
